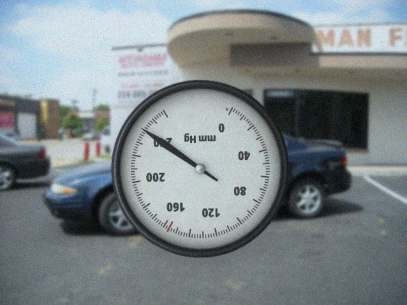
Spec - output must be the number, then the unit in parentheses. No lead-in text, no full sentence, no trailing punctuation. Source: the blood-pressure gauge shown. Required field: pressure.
240 (mmHg)
